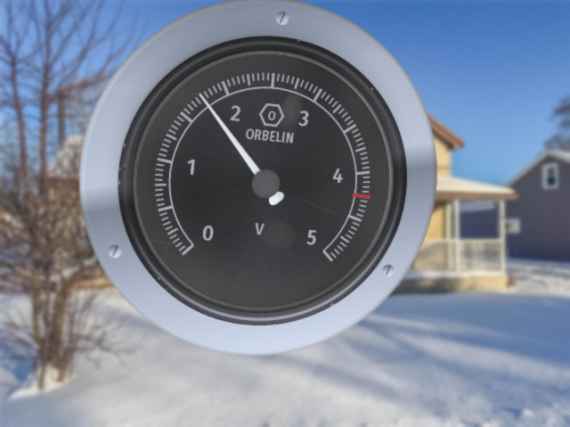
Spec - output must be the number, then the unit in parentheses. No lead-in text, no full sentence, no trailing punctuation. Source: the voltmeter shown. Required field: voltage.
1.75 (V)
